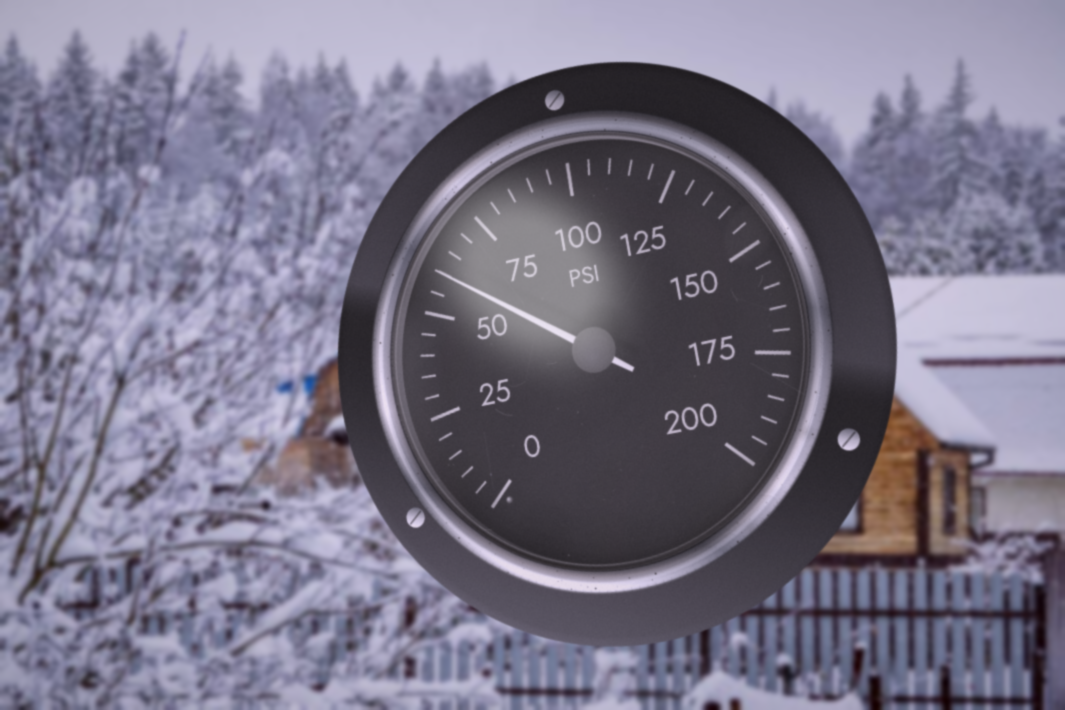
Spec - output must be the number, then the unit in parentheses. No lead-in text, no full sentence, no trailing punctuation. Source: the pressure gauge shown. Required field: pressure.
60 (psi)
